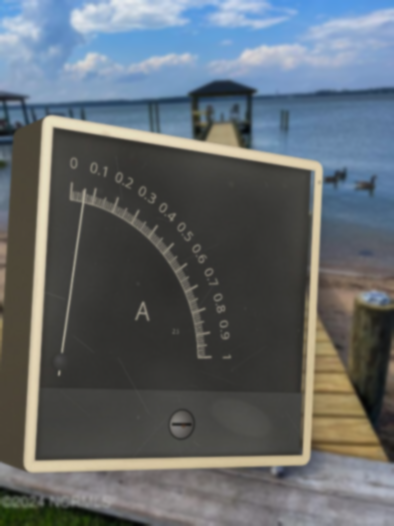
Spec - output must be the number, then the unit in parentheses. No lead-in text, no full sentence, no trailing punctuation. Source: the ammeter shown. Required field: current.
0.05 (A)
